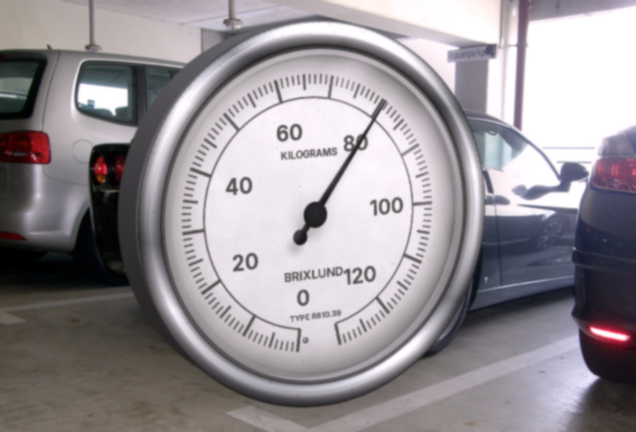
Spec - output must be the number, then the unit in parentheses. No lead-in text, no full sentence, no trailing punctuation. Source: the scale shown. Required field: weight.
80 (kg)
